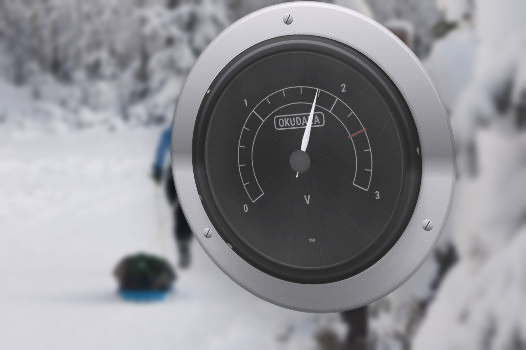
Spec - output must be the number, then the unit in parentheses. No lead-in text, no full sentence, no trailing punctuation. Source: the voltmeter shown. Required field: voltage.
1.8 (V)
